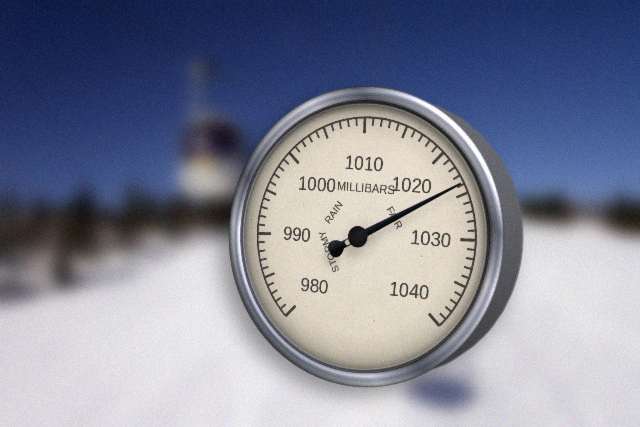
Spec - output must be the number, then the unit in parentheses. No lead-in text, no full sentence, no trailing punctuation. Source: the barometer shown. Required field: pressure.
1024 (mbar)
